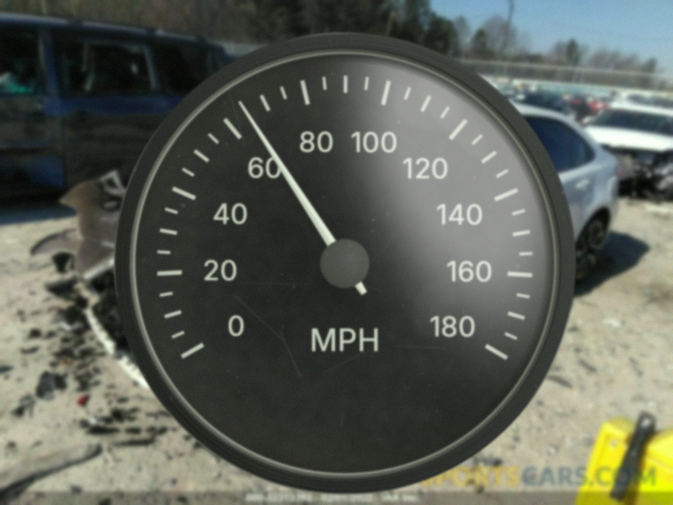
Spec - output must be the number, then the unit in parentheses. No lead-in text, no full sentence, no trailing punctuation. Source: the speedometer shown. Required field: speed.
65 (mph)
